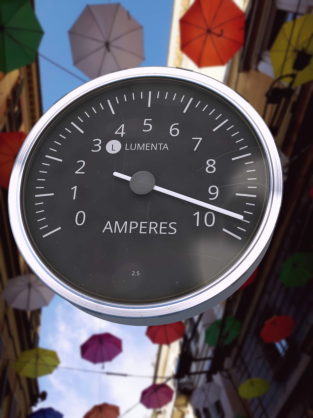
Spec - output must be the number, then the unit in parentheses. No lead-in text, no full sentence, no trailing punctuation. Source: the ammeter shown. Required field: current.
9.6 (A)
